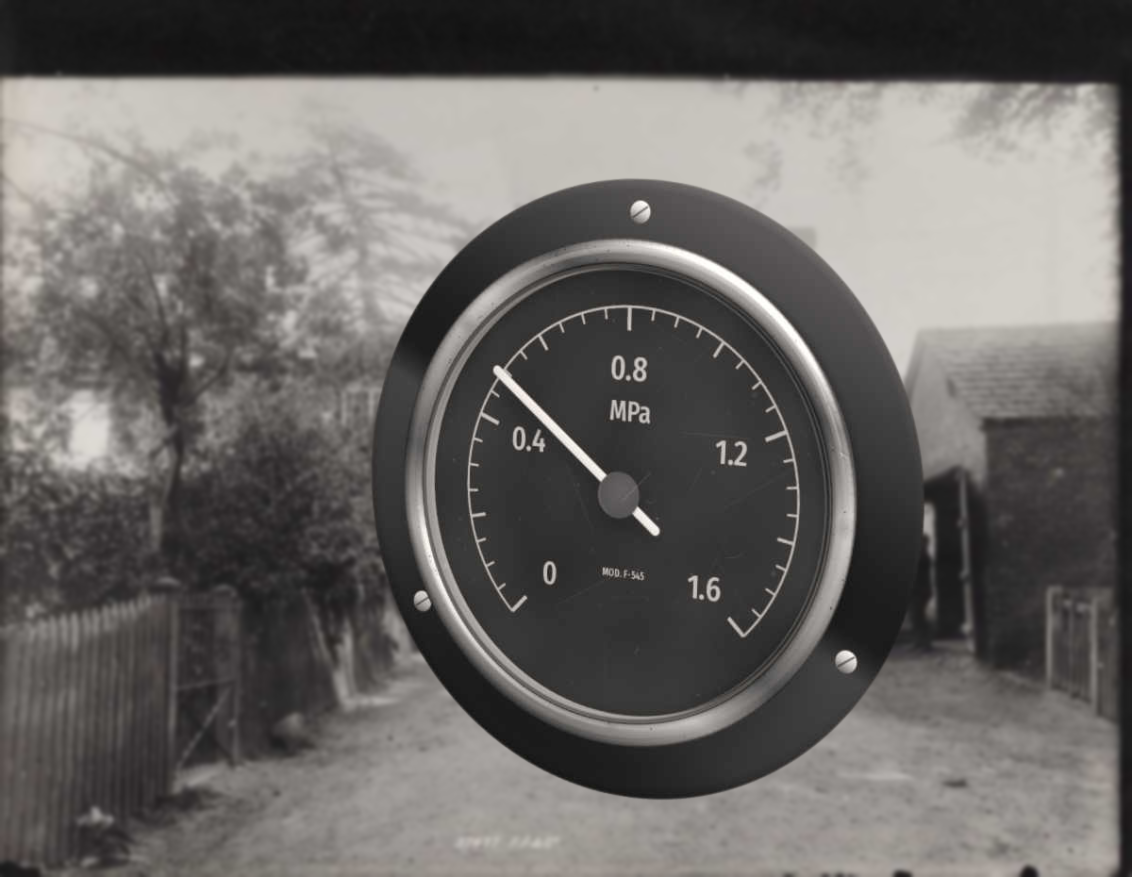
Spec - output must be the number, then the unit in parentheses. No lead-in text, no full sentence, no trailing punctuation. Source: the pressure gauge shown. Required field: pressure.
0.5 (MPa)
